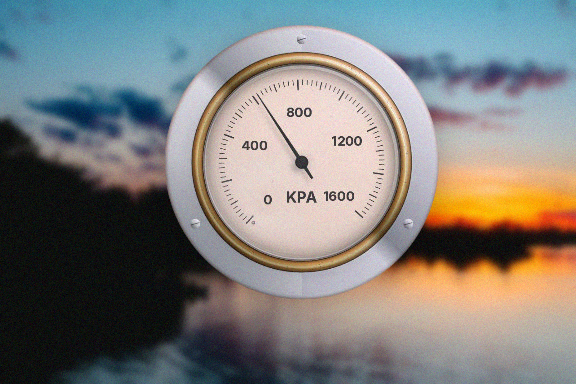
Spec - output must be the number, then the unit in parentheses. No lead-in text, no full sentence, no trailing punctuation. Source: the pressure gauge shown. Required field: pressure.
620 (kPa)
